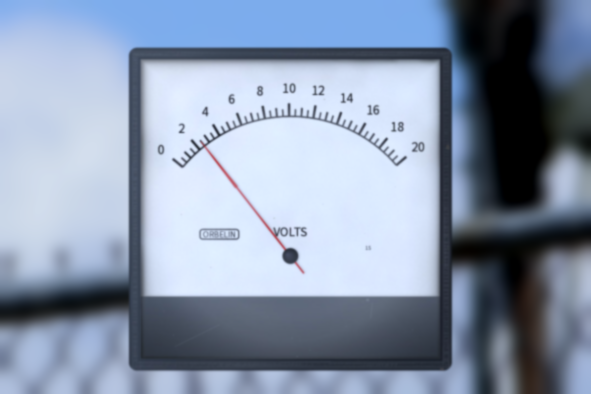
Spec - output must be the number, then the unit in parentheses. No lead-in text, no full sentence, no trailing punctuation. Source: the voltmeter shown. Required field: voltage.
2.5 (V)
